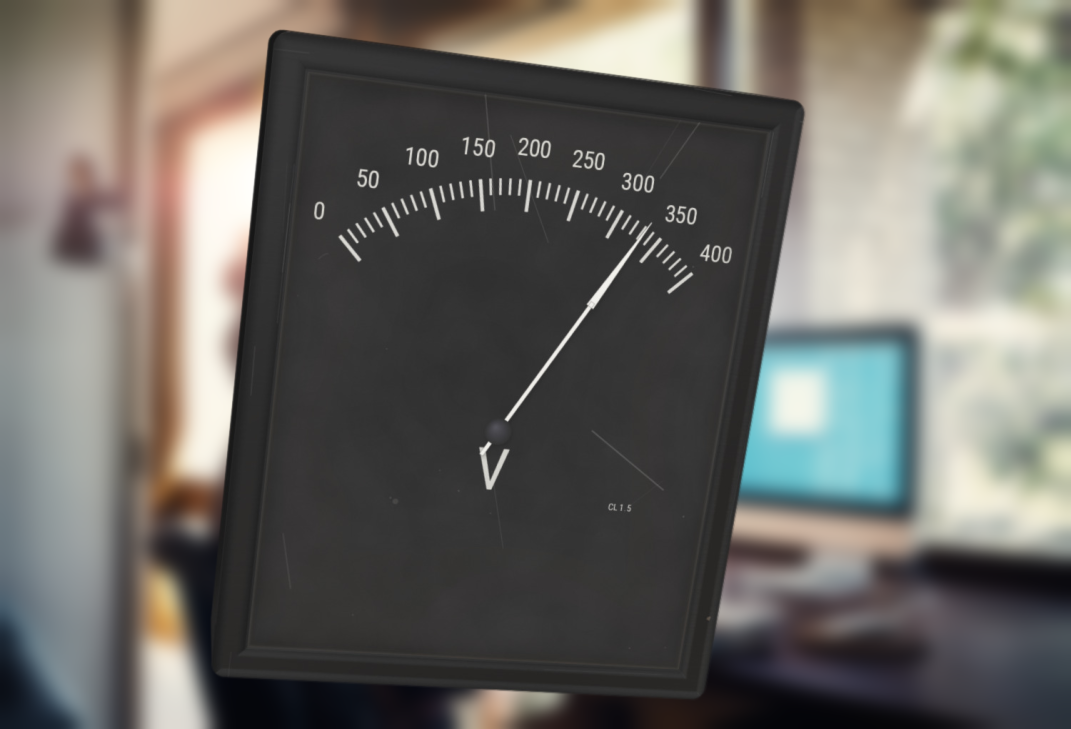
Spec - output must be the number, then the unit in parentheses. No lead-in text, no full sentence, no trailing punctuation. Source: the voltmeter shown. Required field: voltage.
330 (V)
